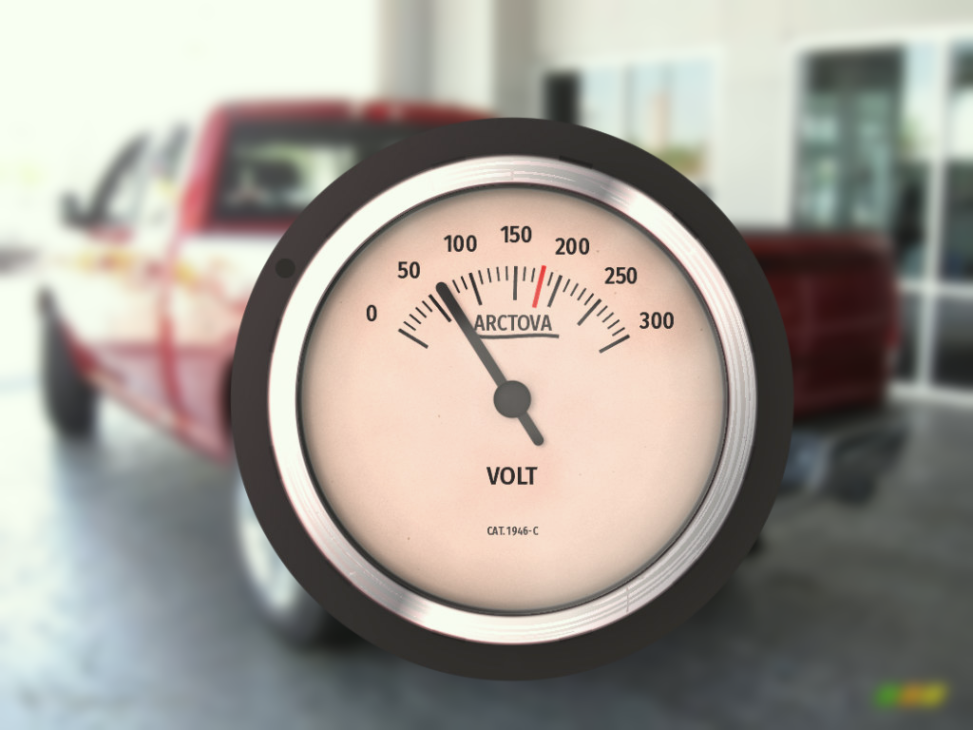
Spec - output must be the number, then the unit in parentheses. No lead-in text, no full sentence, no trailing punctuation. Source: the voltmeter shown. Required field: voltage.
65 (V)
